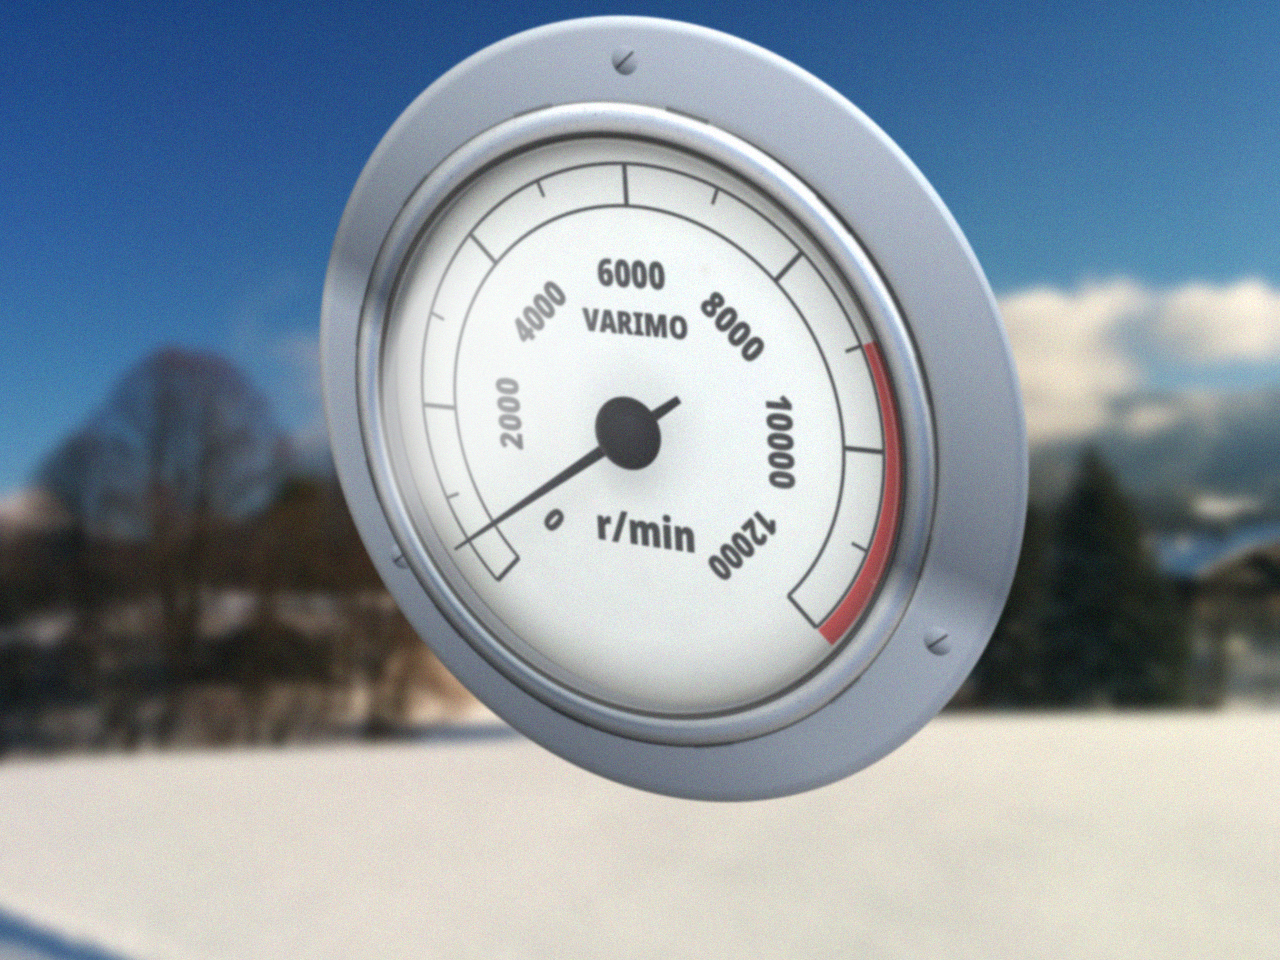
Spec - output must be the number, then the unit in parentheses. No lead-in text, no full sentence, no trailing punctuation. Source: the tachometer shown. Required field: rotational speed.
500 (rpm)
